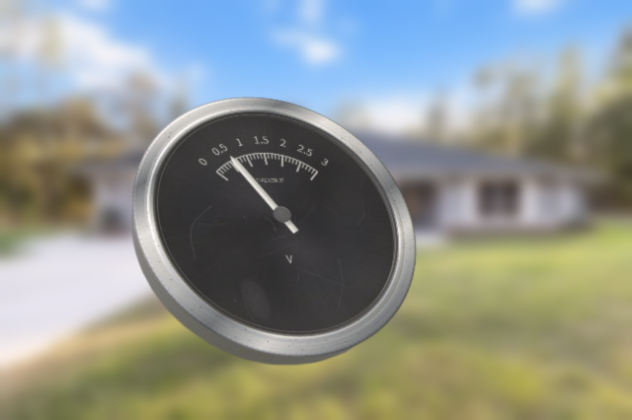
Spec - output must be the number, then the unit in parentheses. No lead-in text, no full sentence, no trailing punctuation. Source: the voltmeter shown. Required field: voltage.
0.5 (V)
